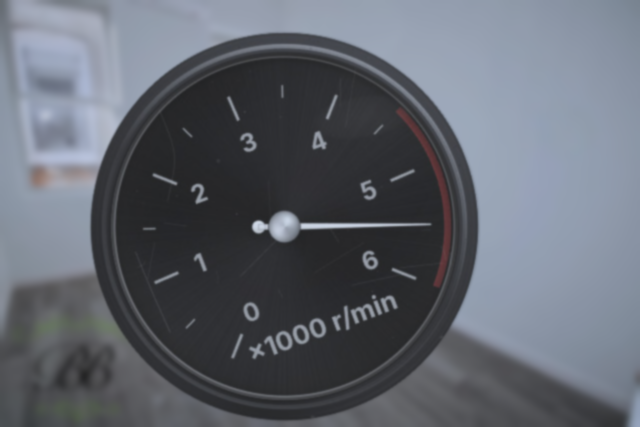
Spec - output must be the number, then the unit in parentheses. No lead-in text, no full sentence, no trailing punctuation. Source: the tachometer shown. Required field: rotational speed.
5500 (rpm)
